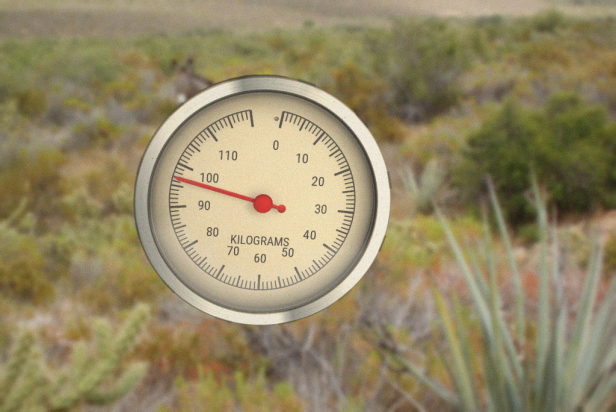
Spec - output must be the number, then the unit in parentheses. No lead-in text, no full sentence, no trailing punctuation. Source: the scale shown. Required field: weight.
97 (kg)
